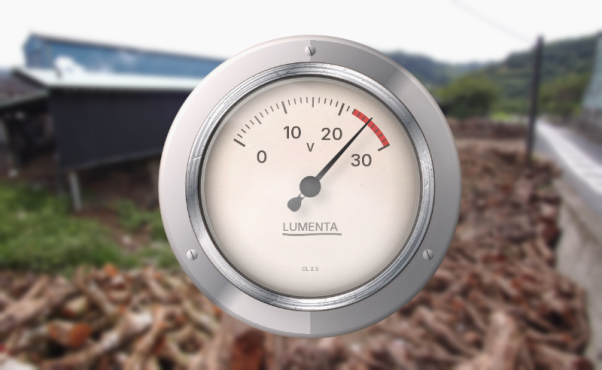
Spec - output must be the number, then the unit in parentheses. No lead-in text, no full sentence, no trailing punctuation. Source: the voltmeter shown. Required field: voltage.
25 (V)
